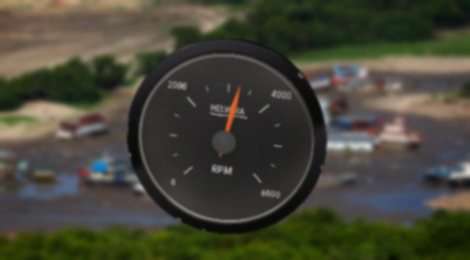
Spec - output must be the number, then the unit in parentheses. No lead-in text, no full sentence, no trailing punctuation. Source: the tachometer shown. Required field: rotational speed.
3250 (rpm)
